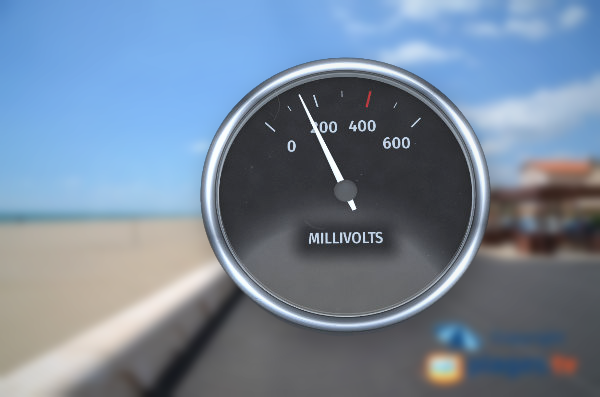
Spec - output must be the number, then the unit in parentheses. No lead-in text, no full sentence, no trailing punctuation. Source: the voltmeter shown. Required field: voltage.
150 (mV)
